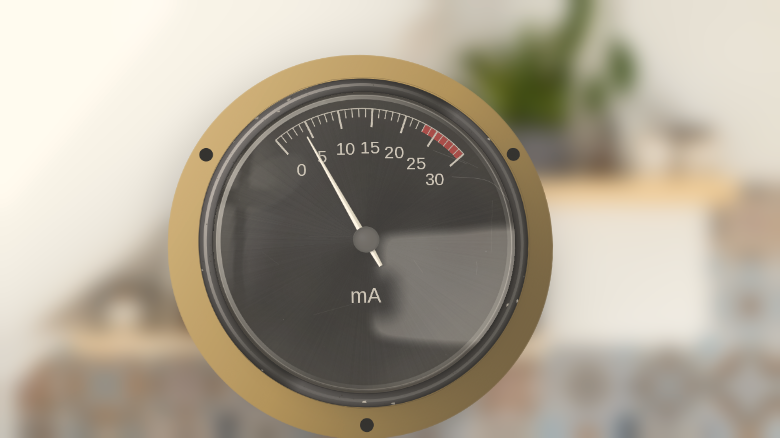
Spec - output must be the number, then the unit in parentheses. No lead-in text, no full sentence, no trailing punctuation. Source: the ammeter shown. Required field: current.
4 (mA)
